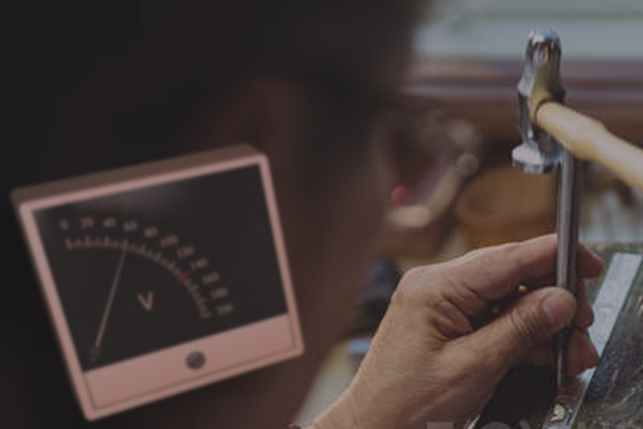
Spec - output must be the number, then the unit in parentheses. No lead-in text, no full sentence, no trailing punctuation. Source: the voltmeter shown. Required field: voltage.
60 (V)
